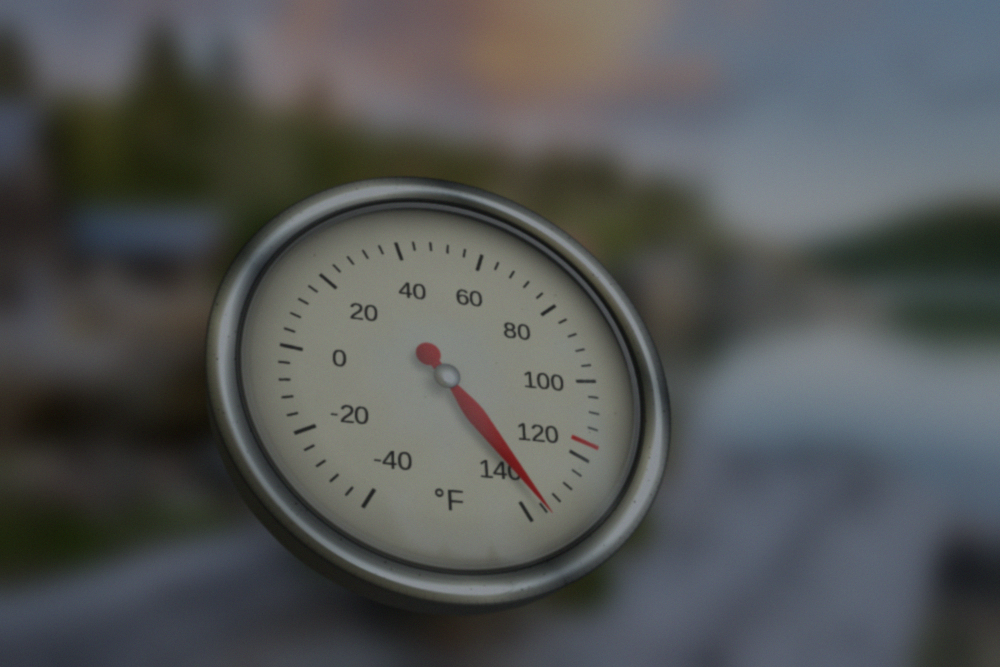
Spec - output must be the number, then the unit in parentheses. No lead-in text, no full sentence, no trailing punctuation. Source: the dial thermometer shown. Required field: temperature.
136 (°F)
